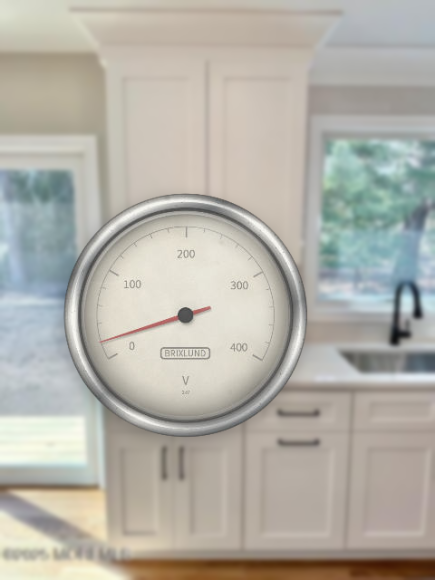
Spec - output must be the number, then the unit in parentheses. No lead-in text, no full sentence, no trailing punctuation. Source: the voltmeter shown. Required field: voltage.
20 (V)
